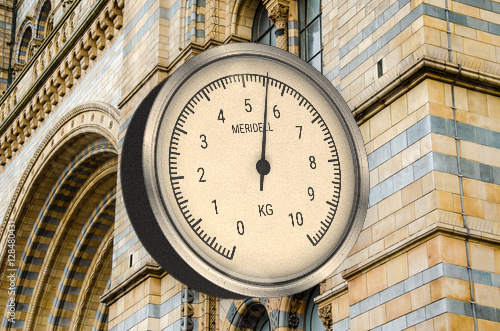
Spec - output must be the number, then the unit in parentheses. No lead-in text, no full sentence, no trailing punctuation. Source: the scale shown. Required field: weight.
5.5 (kg)
